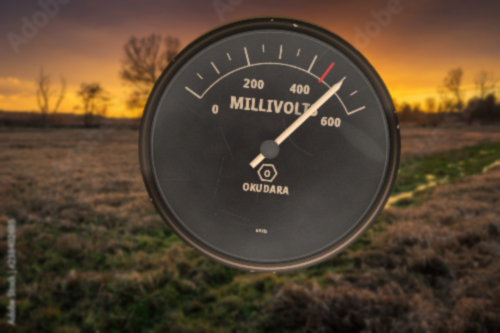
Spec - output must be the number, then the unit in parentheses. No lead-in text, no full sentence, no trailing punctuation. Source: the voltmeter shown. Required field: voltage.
500 (mV)
